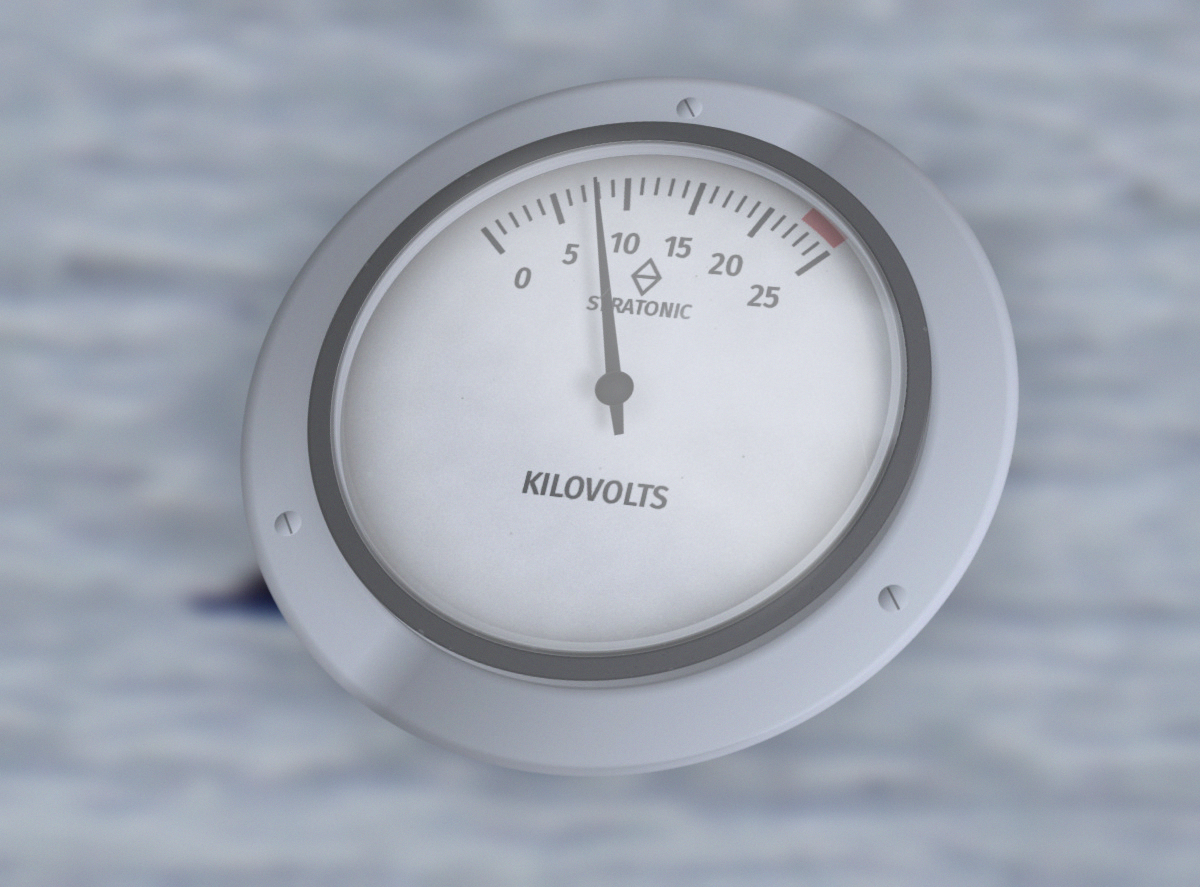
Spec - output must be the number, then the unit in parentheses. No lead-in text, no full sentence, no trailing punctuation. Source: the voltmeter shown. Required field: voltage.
8 (kV)
